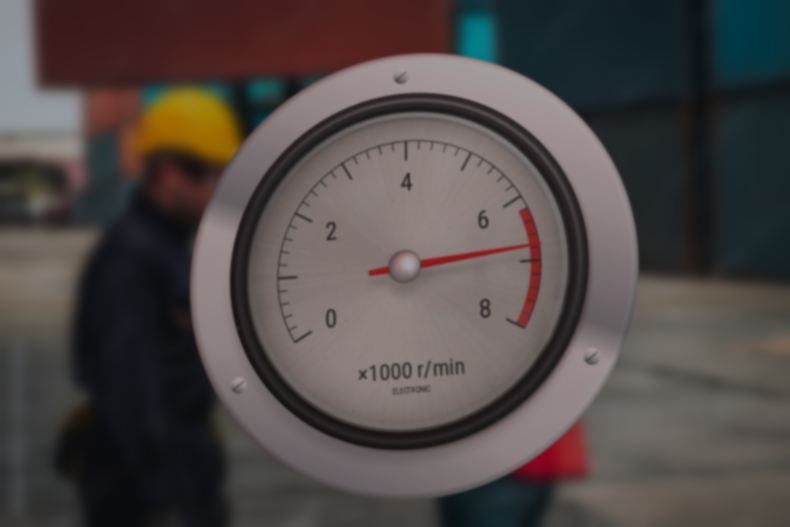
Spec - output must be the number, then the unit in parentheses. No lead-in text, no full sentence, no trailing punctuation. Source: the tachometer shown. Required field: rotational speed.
6800 (rpm)
